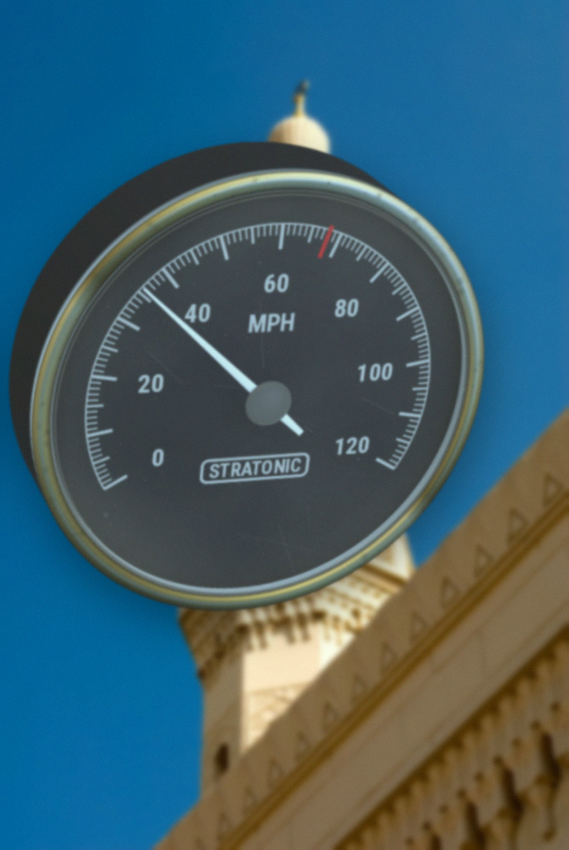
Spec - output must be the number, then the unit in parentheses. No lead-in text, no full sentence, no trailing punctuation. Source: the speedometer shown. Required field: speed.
36 (mph)
